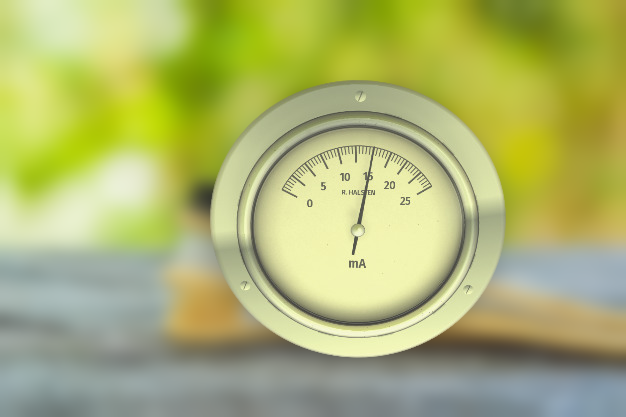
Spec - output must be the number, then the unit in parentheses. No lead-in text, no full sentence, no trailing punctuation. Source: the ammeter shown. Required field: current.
15 (mA)
